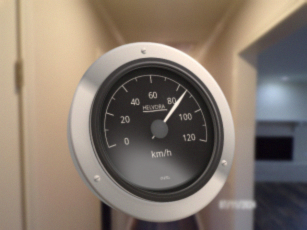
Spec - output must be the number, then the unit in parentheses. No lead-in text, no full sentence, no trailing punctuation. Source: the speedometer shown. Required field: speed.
85 (km/h)
